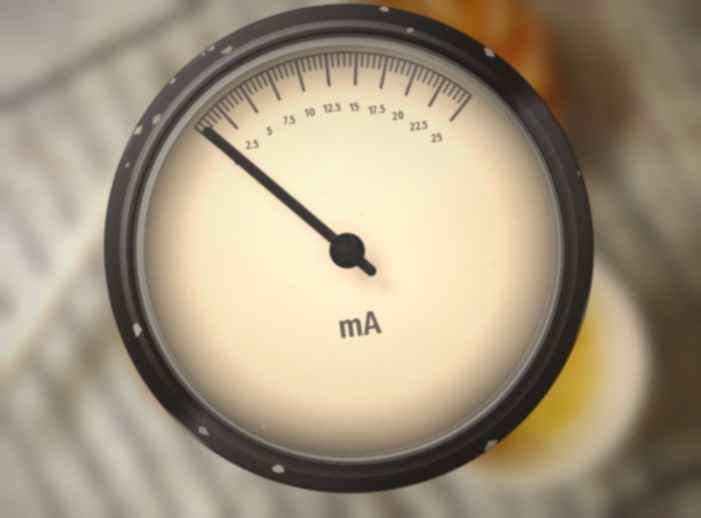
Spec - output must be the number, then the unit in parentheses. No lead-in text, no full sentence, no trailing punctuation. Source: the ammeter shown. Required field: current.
0.5 (mA)
